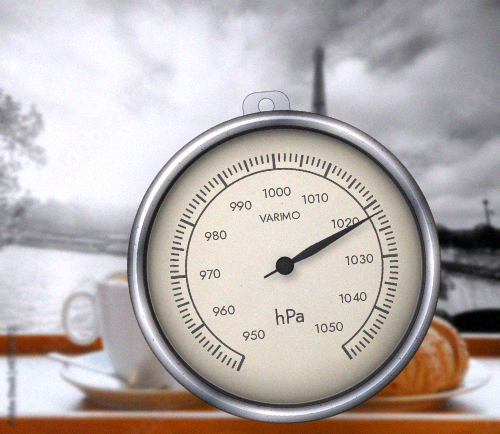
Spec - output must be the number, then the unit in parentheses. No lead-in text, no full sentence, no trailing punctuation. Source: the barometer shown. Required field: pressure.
1022 (hPa)
